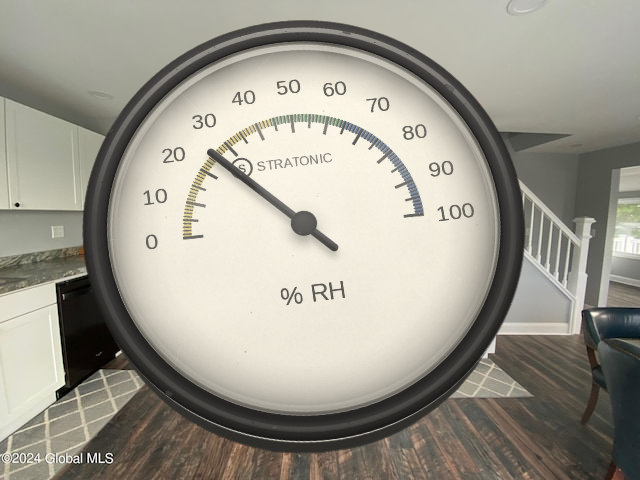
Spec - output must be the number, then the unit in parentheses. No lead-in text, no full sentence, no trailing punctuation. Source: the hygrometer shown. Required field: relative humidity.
25 (%)
